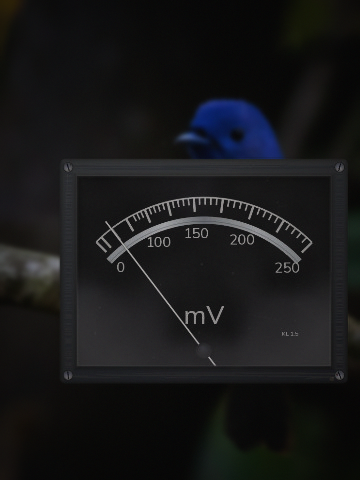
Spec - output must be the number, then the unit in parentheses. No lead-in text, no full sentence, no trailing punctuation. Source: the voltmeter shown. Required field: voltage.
50 (mV)
